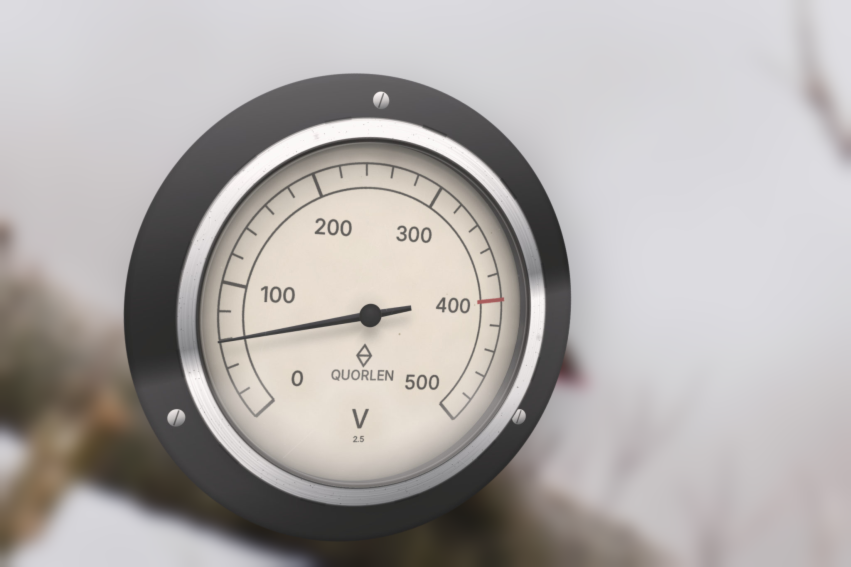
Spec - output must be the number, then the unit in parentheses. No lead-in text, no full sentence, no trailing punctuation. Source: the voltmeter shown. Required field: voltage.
60 (V)
